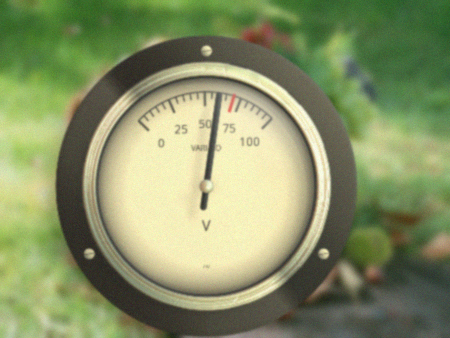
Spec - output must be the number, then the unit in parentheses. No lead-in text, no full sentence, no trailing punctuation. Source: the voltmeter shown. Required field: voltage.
60 (V)
